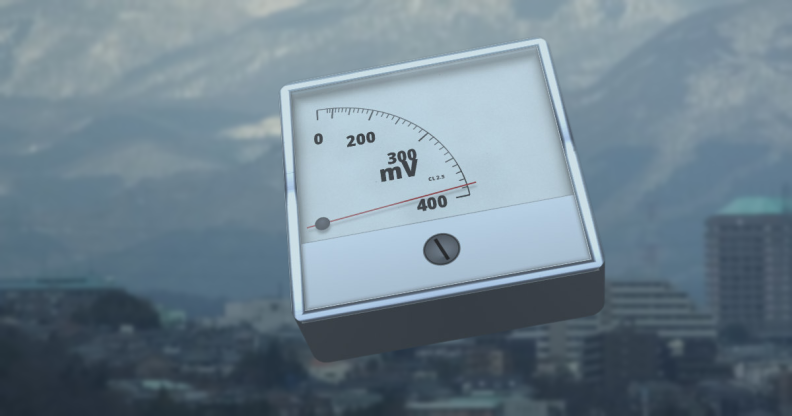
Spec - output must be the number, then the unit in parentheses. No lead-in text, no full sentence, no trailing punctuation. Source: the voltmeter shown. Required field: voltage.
390 (mV)
